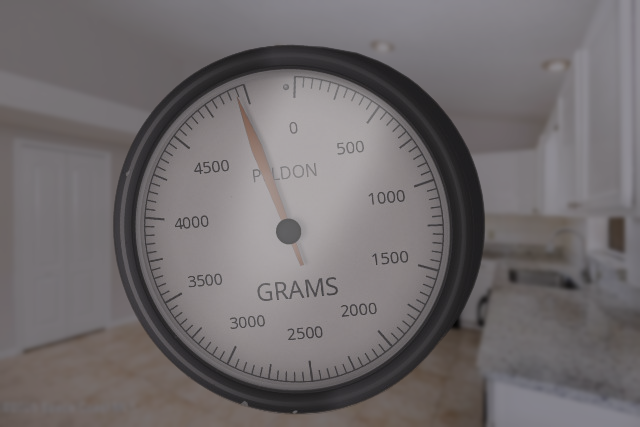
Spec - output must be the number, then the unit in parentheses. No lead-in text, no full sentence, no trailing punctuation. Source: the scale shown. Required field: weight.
4950 (g)
